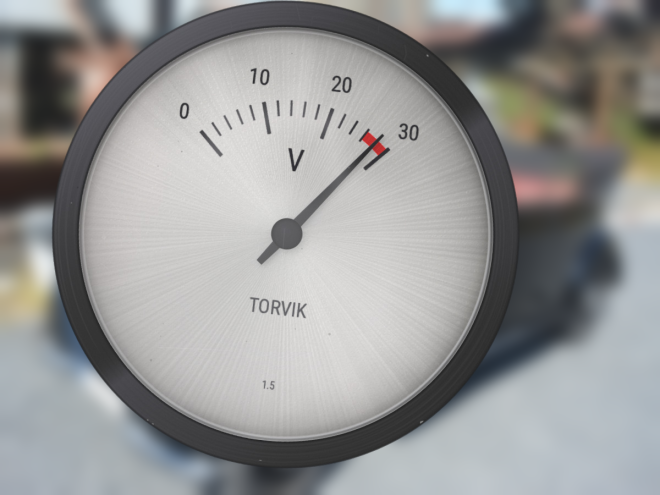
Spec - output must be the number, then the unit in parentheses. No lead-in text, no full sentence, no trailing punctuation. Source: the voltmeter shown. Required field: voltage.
28 (V)
